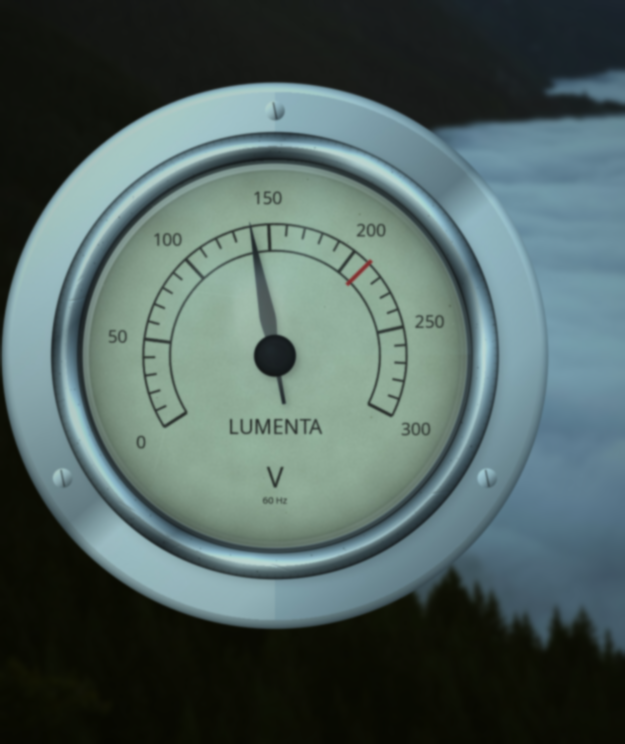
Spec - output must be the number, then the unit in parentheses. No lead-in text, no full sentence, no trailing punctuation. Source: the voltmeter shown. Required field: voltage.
140 (V)
